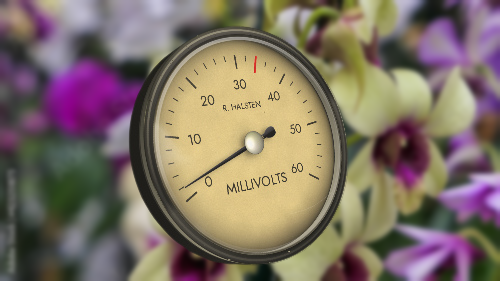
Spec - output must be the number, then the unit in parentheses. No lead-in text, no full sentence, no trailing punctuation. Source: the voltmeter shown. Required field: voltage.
2 (mV)
